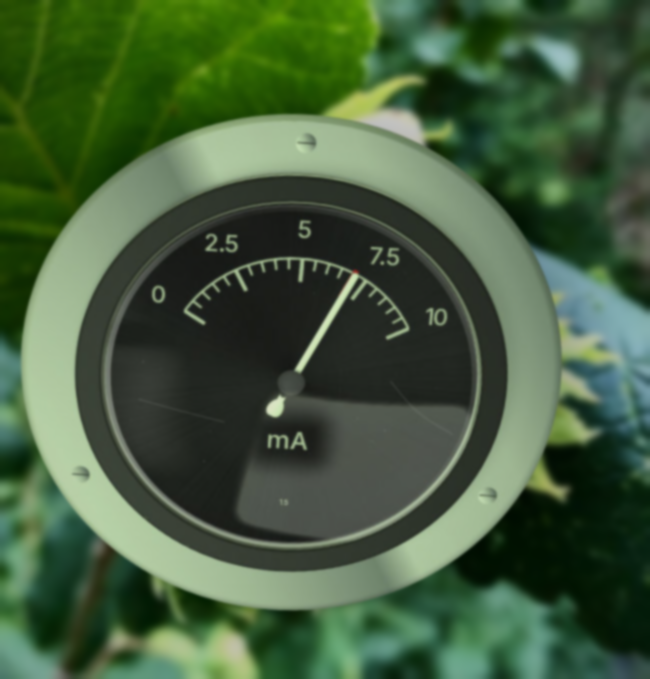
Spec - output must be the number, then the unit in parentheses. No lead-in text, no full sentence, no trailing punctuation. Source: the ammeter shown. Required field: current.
7 (mA)
